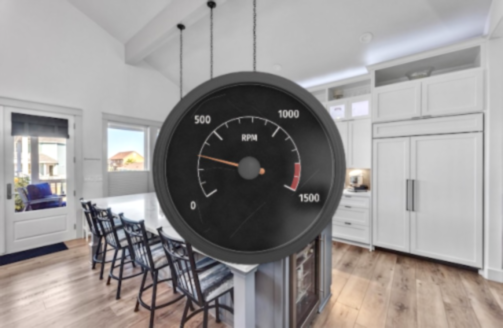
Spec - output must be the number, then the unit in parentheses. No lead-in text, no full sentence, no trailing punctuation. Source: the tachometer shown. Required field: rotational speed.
300 (rpm)
